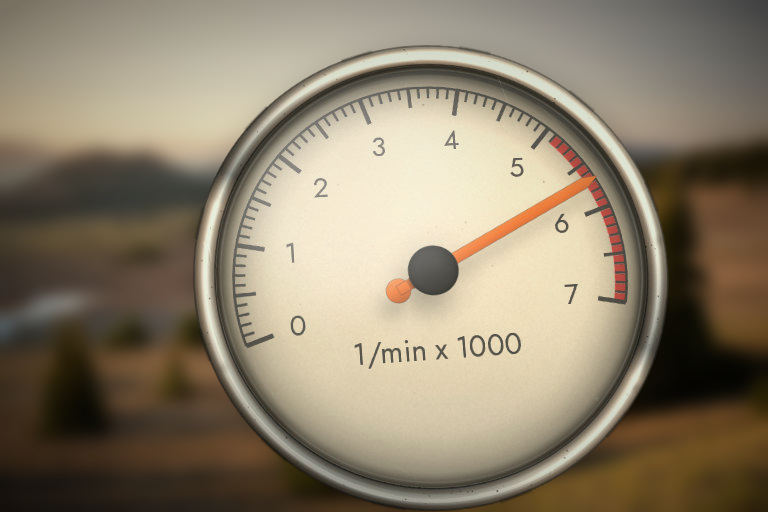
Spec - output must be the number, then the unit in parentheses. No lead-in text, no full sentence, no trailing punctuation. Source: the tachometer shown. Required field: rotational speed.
5700 (rpm)
